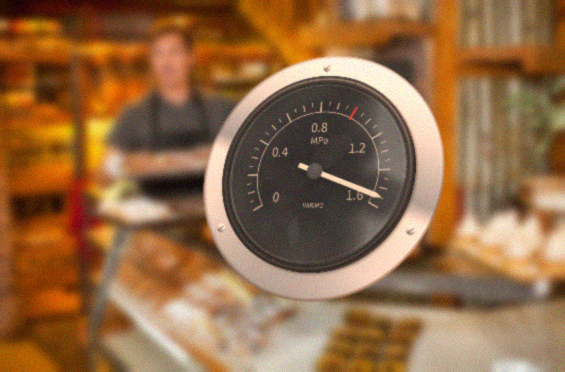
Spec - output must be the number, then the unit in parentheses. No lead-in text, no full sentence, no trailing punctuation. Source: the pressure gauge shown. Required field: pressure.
1.55 (MPa)
